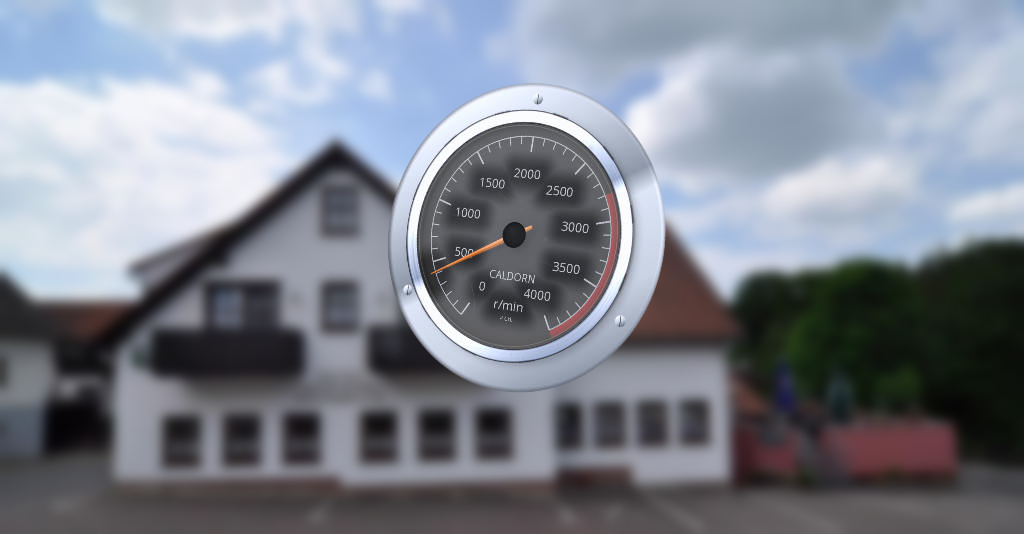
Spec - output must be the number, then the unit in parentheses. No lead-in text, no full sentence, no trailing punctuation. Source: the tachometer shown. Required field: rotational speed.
400 (rpm)
